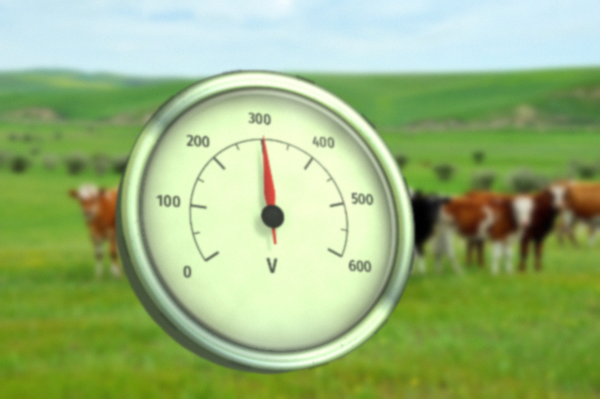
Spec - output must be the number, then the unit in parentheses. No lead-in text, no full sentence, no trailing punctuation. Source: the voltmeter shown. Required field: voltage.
300 (V)
